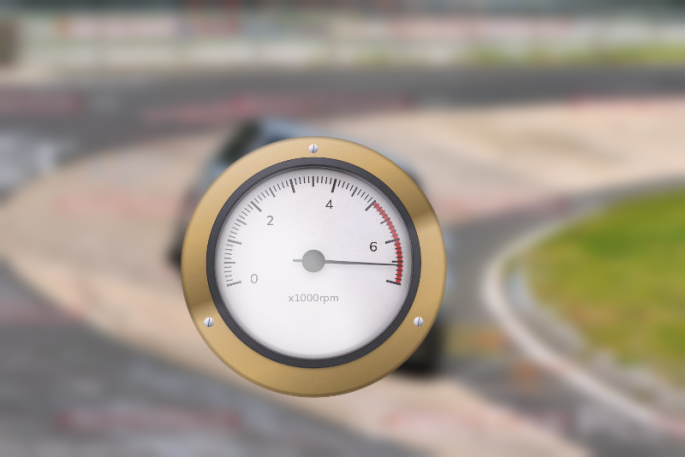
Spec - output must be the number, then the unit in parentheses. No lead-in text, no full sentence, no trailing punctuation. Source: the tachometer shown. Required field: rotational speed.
6600 (rpm)
